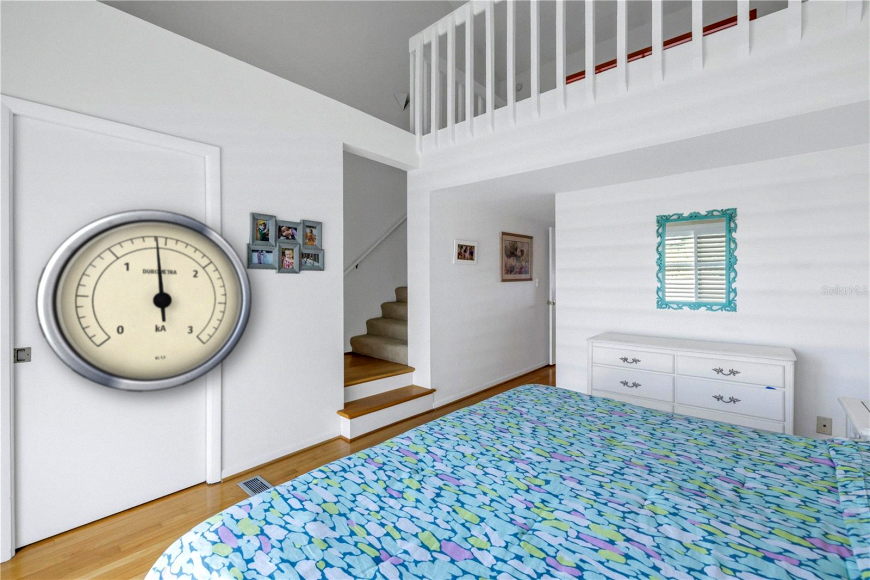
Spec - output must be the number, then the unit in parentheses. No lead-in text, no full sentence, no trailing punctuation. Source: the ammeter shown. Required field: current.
1.4 (kA)
